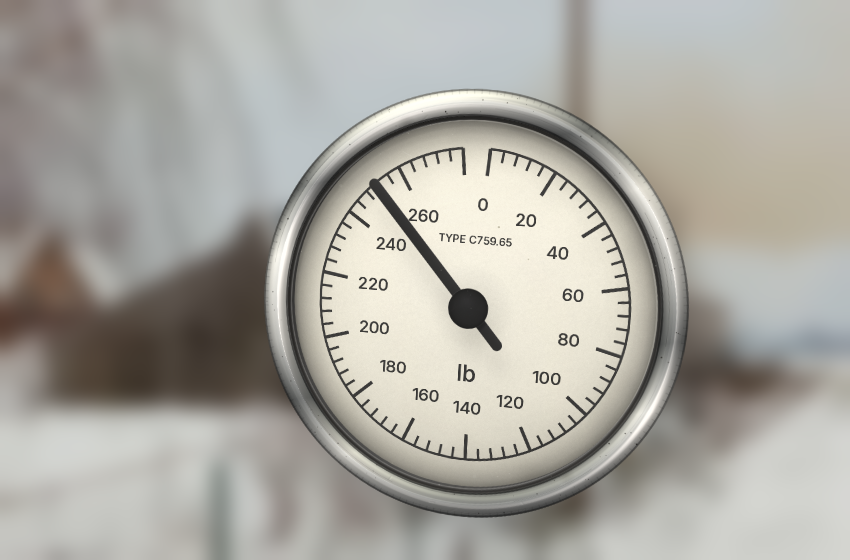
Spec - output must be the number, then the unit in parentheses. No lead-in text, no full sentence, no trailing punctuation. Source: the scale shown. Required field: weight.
252 (lb)
